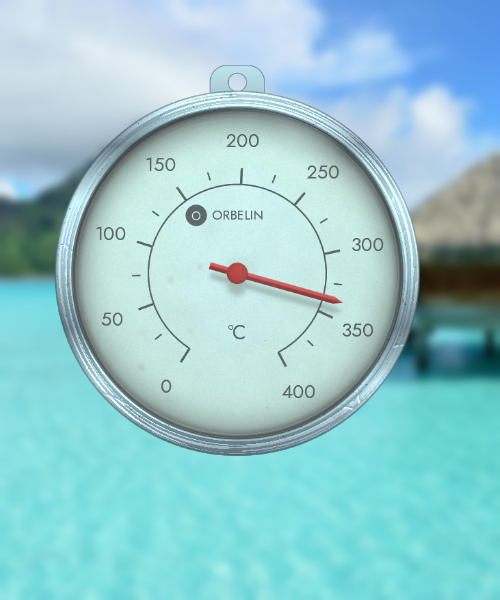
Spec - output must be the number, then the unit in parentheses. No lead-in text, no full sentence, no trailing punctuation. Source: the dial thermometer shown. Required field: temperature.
337.5 (°C)
